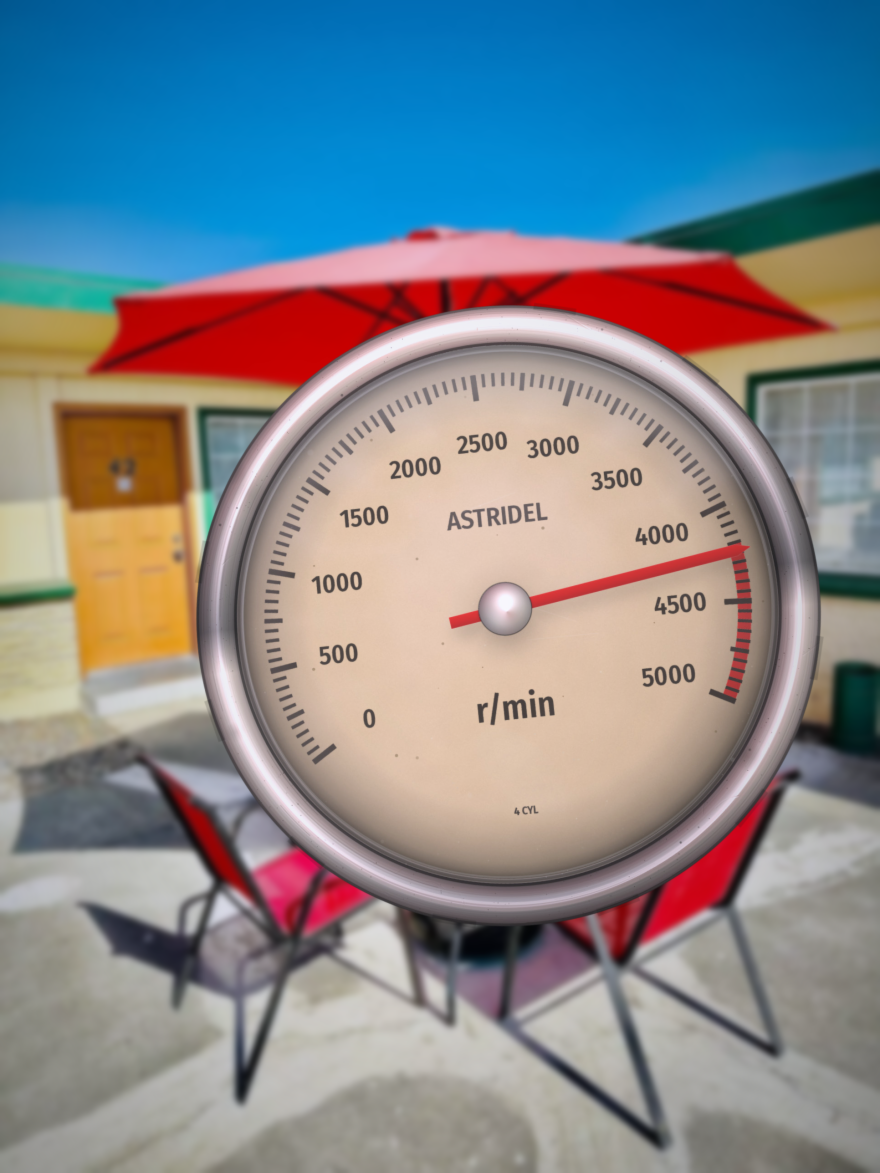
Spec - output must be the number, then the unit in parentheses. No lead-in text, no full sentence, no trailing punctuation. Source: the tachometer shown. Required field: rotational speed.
4250 (rpm)
